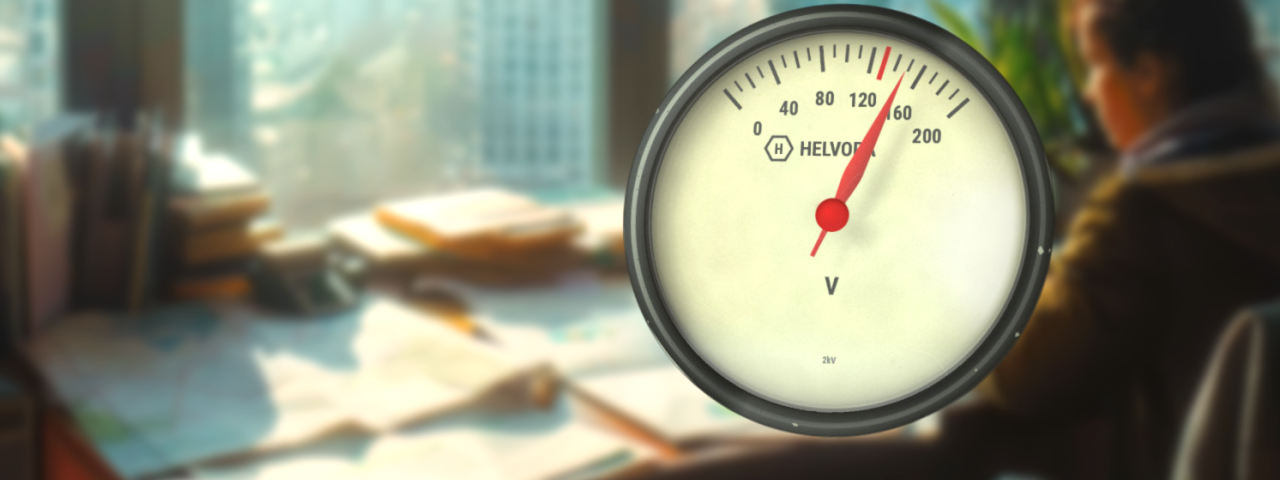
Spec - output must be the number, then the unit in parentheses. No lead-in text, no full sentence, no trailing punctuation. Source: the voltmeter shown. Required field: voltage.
150 (V)
